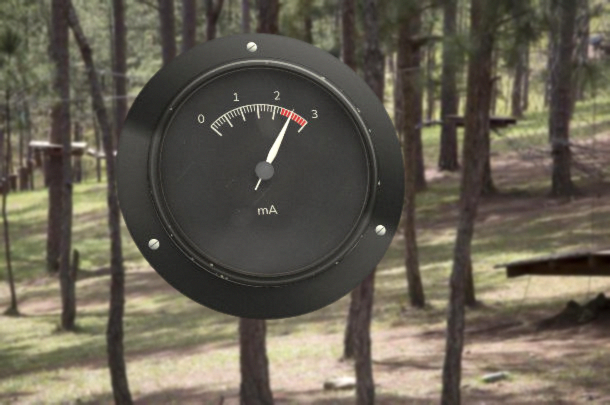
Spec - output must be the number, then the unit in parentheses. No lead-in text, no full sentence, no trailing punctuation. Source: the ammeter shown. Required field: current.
2.5 (mA)
